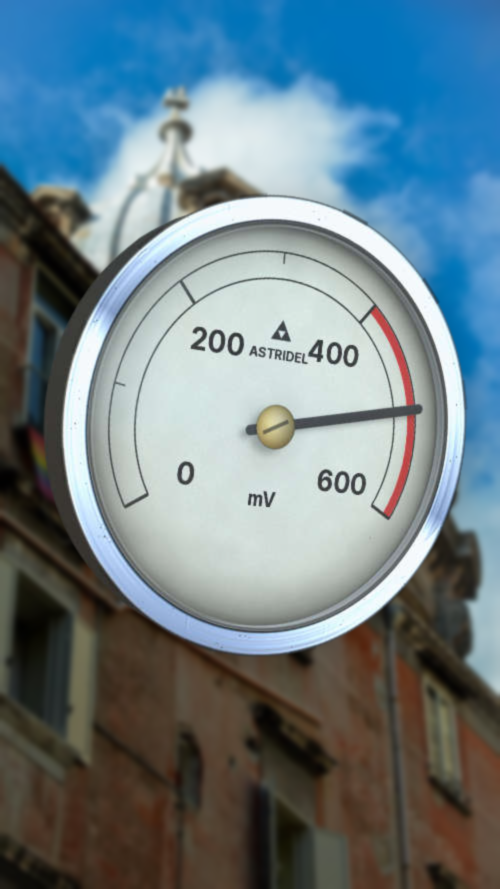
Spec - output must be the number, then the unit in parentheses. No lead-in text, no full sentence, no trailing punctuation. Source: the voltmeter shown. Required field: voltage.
500 (mV)
